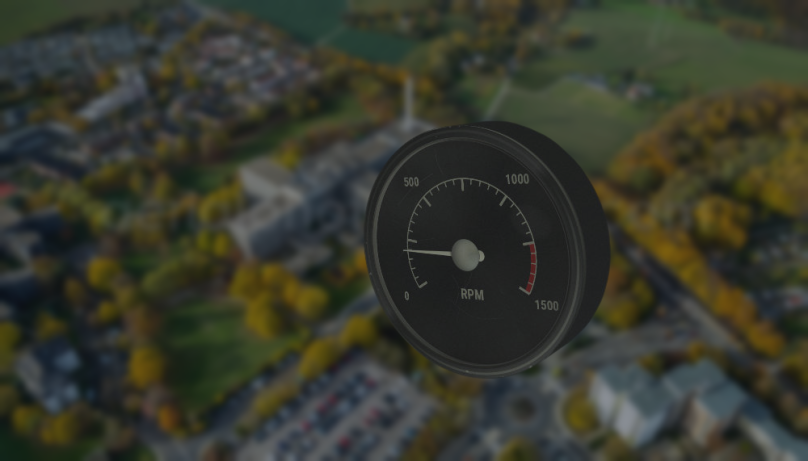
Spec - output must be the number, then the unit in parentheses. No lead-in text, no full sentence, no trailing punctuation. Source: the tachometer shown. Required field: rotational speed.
200 (rpm)
